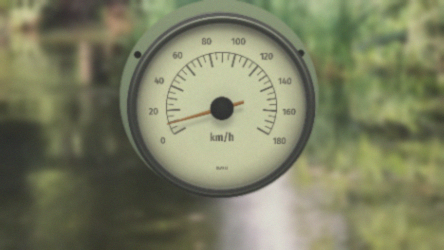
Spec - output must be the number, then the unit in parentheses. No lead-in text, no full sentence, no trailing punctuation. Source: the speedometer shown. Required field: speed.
10 (km/h)
